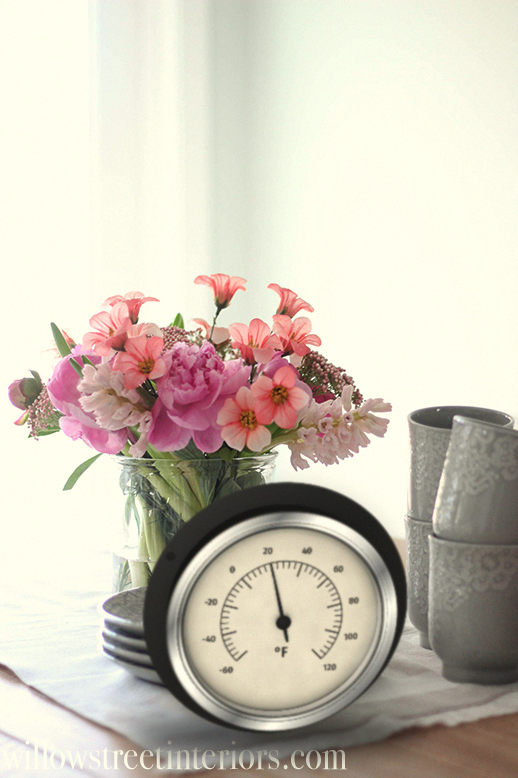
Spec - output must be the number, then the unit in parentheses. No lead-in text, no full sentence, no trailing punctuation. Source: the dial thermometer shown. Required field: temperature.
20 (°F)
